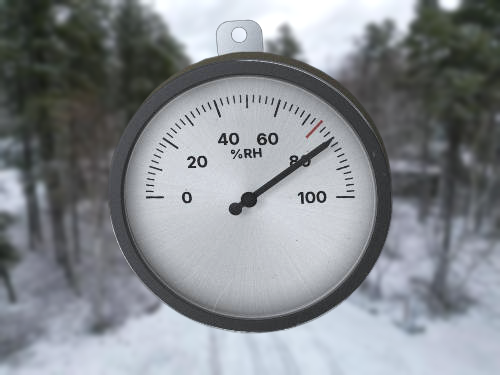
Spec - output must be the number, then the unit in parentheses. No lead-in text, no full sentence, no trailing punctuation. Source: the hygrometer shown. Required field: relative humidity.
80 (%)
